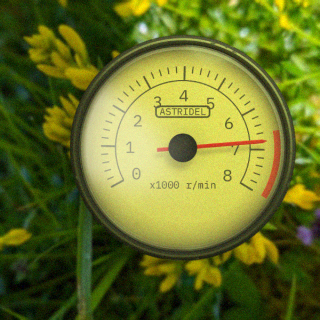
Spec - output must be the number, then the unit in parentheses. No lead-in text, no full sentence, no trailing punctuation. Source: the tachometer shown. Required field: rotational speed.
6800 (rpm)
